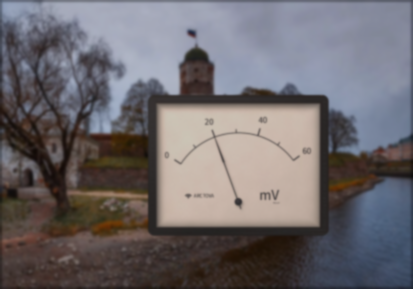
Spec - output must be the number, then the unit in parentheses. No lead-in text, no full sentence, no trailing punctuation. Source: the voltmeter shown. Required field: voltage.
20 (mV)
